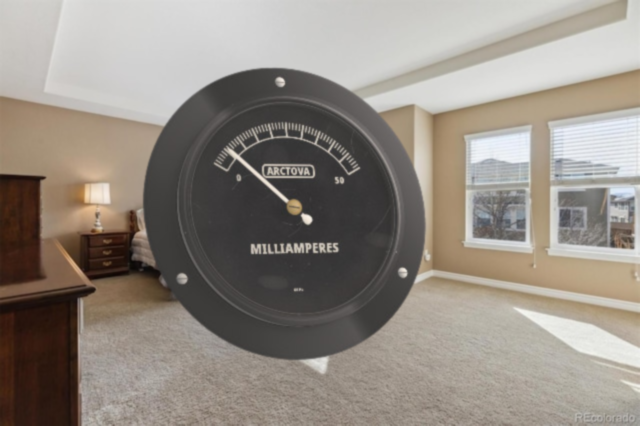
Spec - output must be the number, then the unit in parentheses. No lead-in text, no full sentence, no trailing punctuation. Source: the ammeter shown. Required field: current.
5 (mA)
